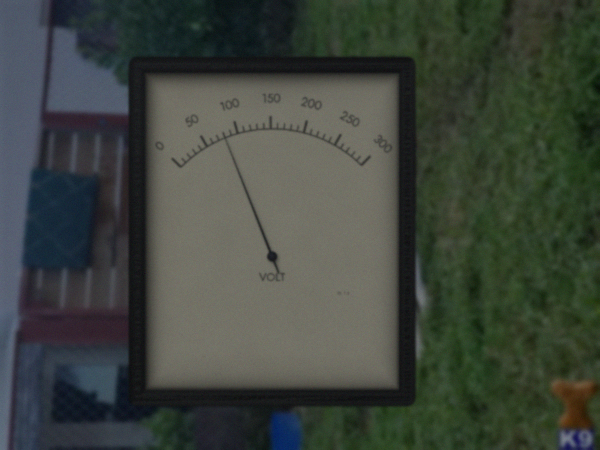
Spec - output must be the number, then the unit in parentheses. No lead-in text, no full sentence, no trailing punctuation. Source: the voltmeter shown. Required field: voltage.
80 (V)
